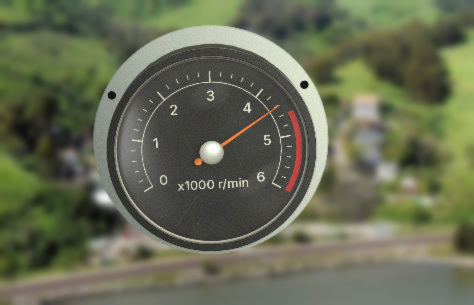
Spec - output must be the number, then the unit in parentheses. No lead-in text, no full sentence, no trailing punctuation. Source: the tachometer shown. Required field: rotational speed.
4400 (rpm)
